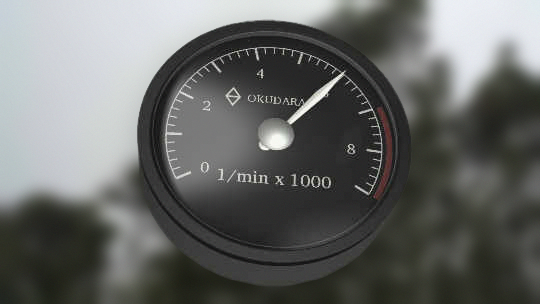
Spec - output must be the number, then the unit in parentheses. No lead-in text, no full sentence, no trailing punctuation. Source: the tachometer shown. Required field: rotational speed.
6000 (rpm)
